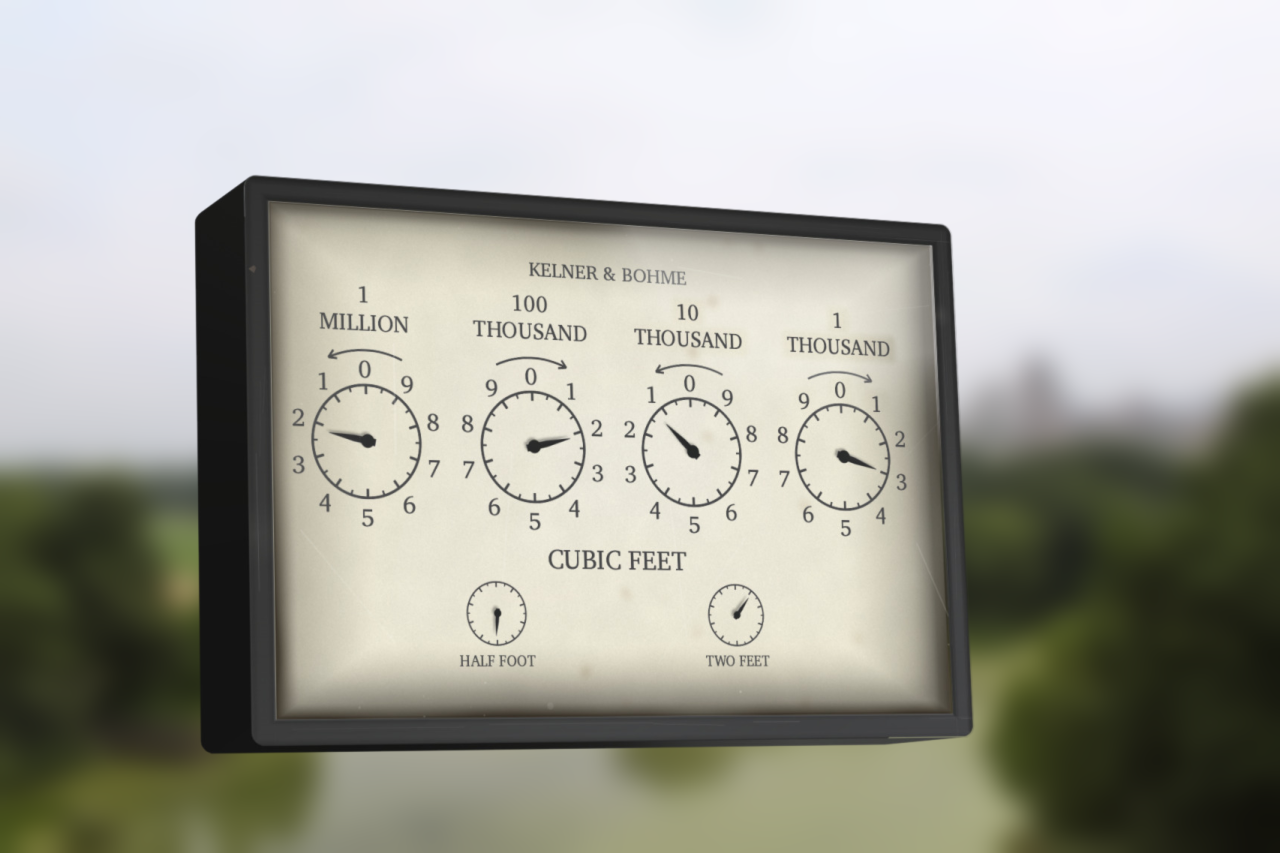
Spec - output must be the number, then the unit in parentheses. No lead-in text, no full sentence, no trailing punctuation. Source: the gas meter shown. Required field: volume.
221300 (ft³)
